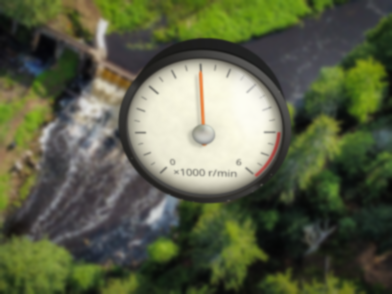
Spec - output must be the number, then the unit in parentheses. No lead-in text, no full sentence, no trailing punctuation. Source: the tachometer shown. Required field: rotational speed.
3000 (rpm)
